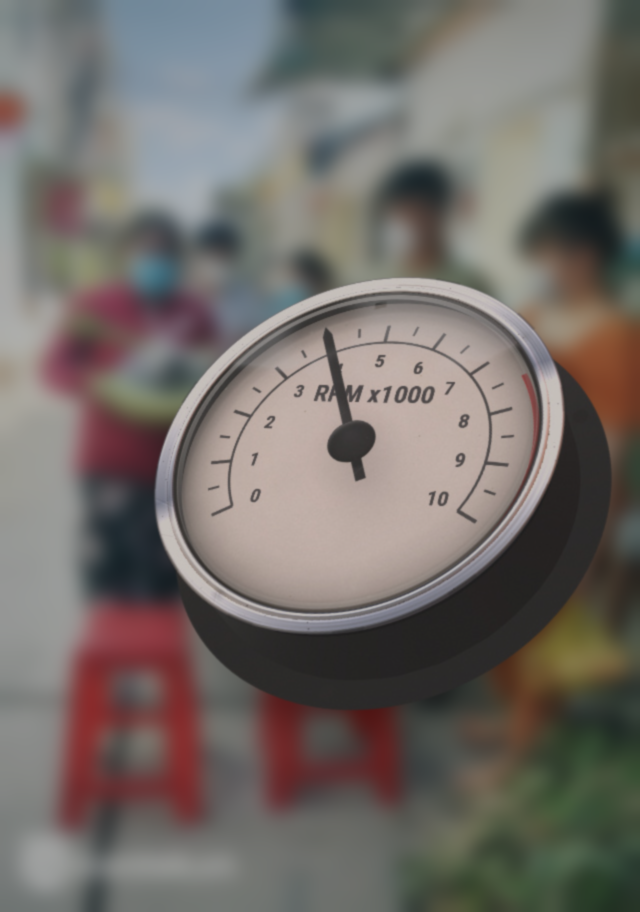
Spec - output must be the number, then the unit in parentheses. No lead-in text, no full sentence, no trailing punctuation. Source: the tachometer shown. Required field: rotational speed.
4000 (rpm)
